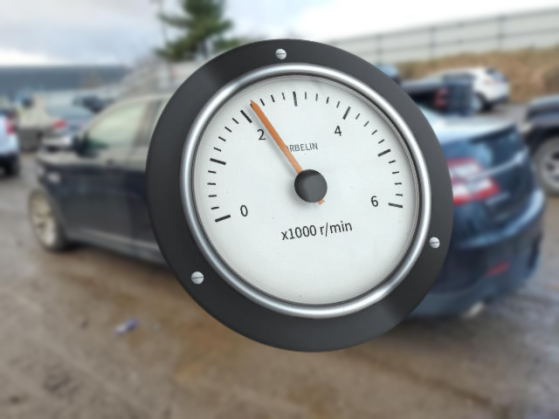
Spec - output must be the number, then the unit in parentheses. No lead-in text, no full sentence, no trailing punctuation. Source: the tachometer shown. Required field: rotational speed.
2200 (rpm)
